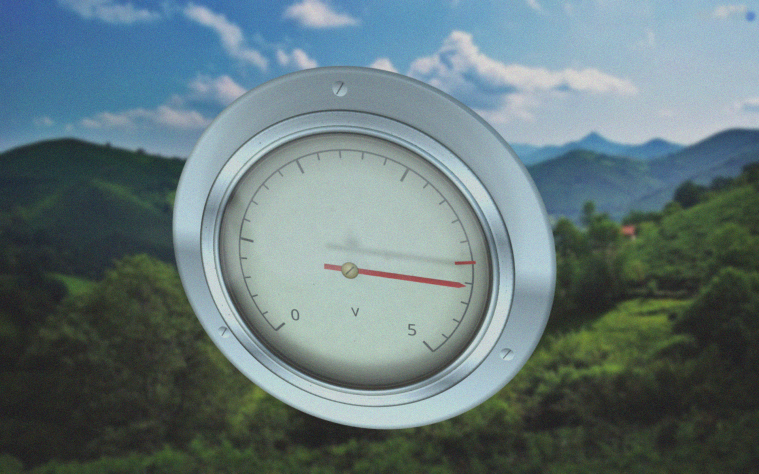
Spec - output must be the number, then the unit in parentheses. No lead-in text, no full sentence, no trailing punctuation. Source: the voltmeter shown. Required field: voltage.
4.2 (V)
